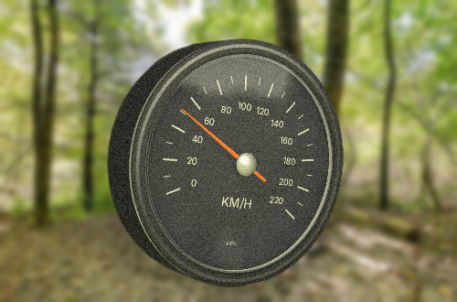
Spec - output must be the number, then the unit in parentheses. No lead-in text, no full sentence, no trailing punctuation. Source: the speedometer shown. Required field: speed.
50 (km/h)
